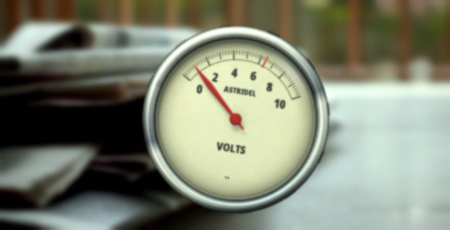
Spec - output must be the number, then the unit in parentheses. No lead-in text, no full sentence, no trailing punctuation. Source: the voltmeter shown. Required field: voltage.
1 (V)
